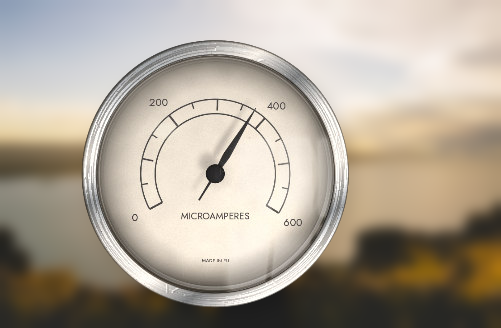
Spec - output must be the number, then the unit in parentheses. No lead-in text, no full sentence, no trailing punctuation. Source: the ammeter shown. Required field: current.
375 (µA)
